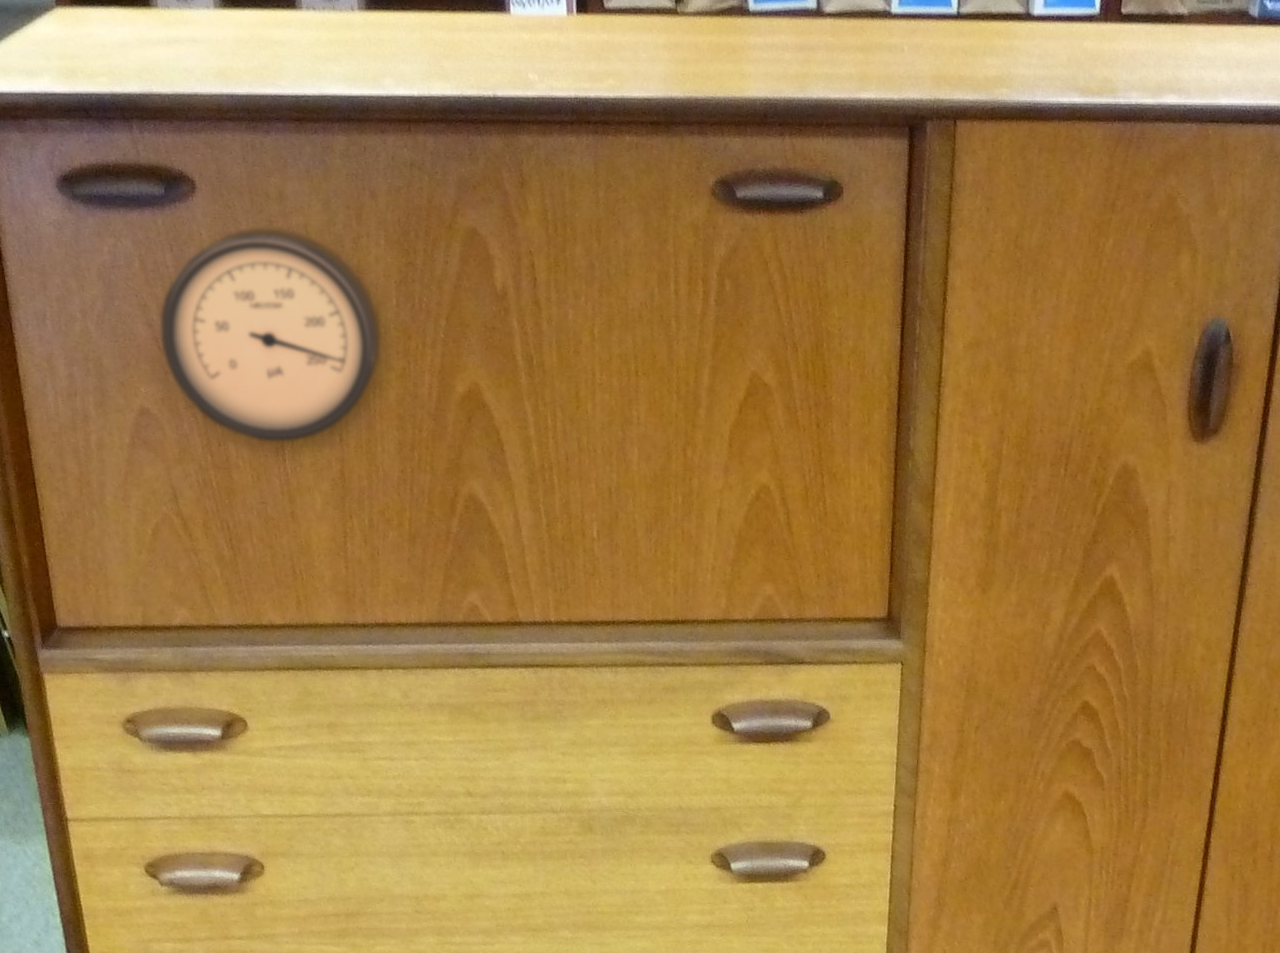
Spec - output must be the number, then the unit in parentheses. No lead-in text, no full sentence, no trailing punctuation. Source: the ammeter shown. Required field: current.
240 (µA)
